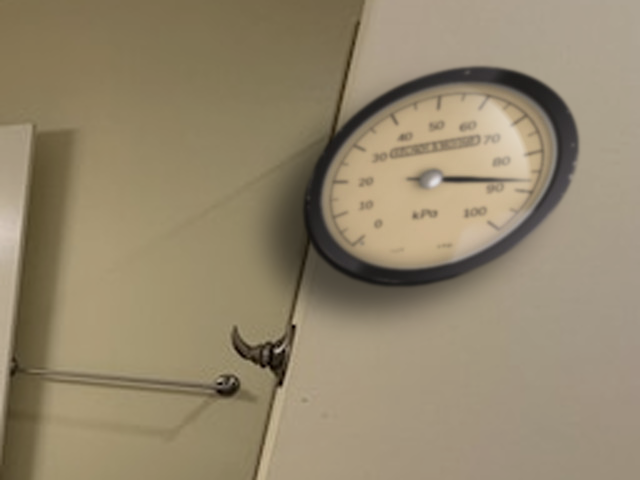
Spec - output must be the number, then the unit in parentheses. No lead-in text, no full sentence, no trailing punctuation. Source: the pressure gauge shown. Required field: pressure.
87.5 (kPa)
